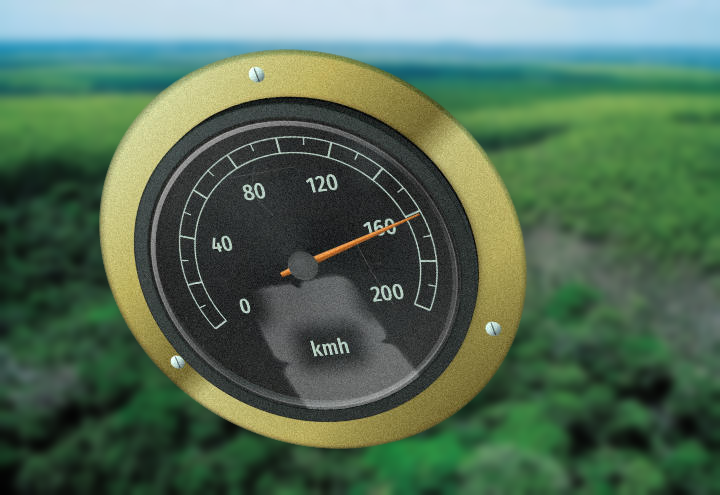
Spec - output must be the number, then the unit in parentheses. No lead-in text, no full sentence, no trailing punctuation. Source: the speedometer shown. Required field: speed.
160 (km/h)
